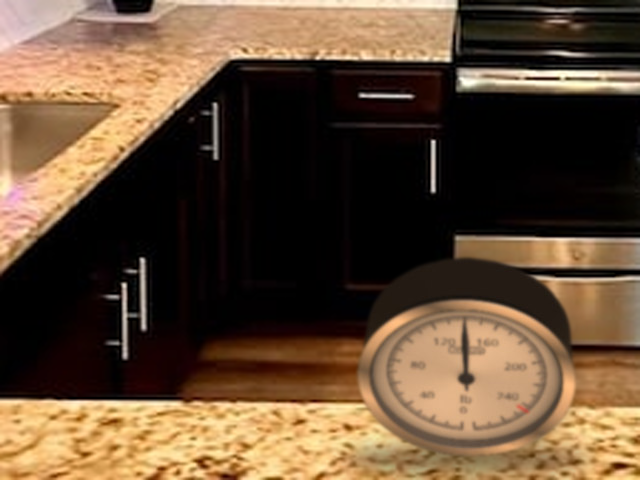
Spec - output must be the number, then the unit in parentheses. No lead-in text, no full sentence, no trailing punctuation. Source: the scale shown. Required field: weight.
140 (lb)
